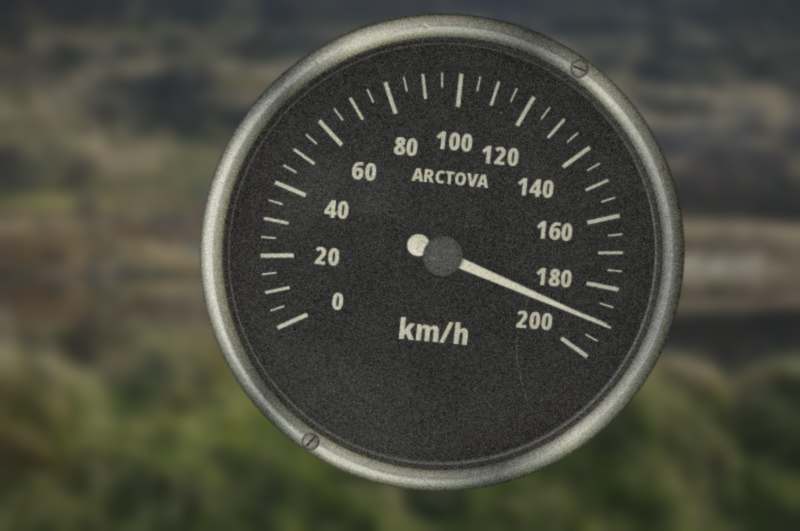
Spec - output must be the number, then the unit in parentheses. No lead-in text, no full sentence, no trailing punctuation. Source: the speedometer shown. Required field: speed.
190 (km/h)
